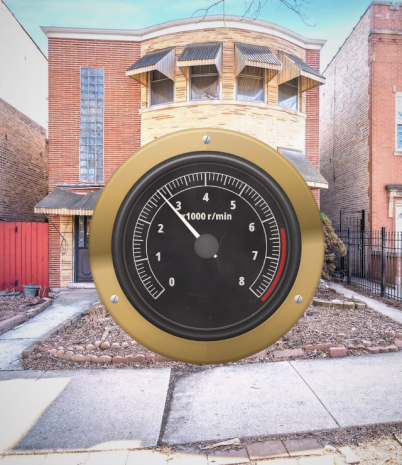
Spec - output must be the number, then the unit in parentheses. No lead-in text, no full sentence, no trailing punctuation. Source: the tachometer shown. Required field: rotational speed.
2800 (rpm)
